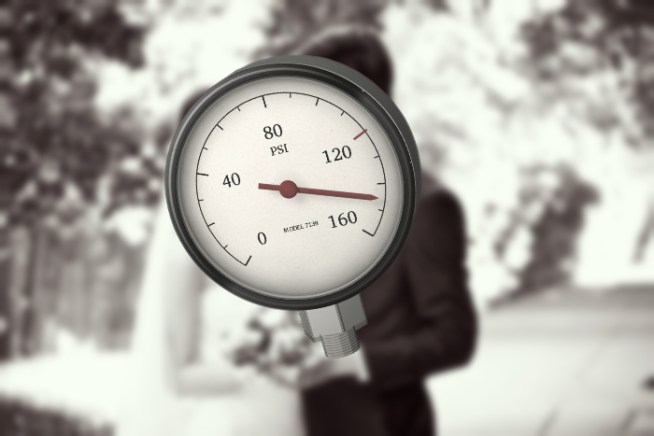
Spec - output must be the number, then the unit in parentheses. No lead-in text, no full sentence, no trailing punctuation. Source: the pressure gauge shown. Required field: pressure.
145 (psi)
